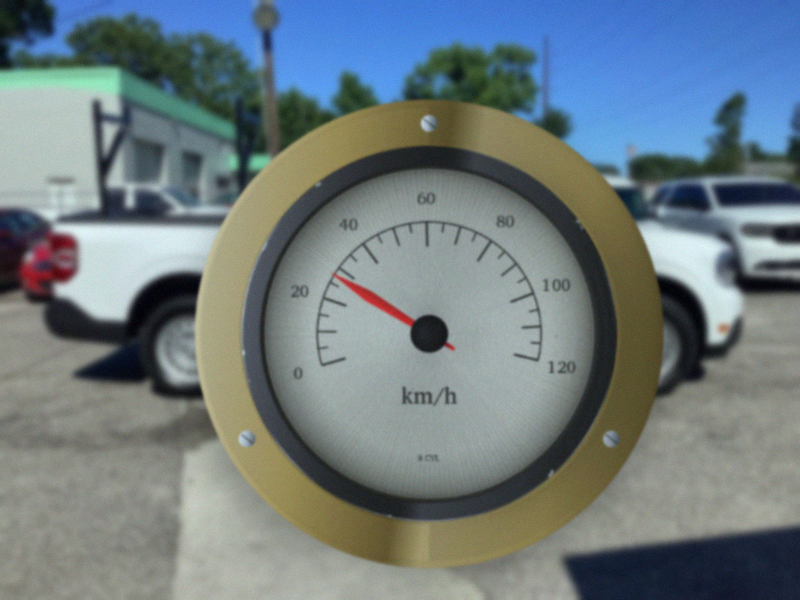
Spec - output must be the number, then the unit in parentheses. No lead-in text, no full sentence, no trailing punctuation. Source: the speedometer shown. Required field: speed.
27.5 (km/h)
